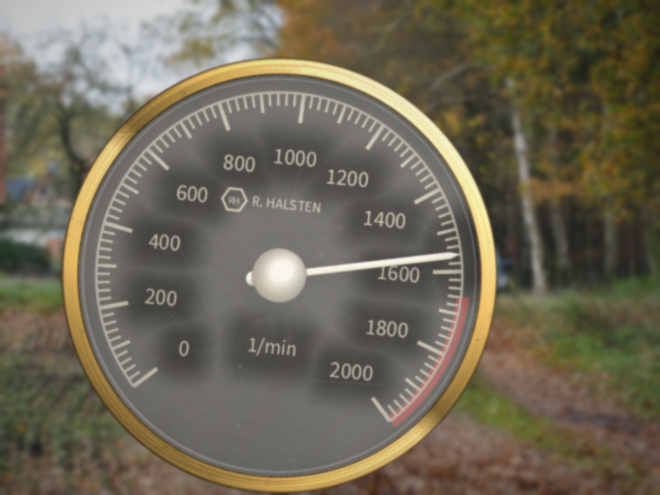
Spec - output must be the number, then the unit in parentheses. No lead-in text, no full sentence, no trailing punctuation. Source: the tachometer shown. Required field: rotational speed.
1560 (rpm)
